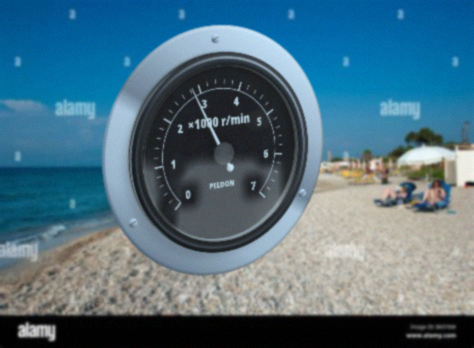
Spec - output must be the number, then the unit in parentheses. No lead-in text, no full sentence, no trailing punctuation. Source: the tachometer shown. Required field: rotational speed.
2800 (rpm)
